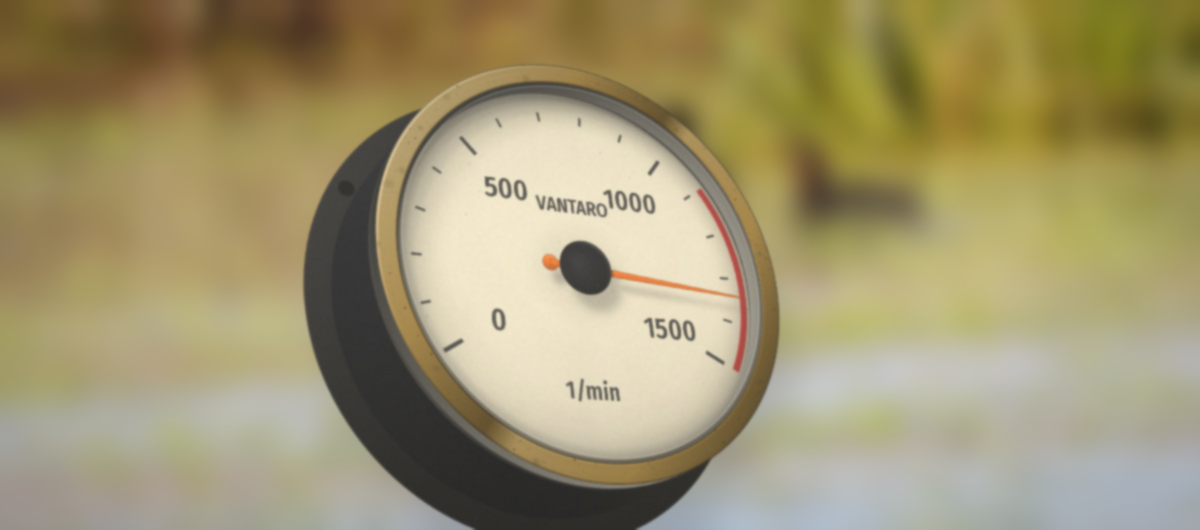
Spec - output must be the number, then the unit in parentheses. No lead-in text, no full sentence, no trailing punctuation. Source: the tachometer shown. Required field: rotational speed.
1350 (rpm)
